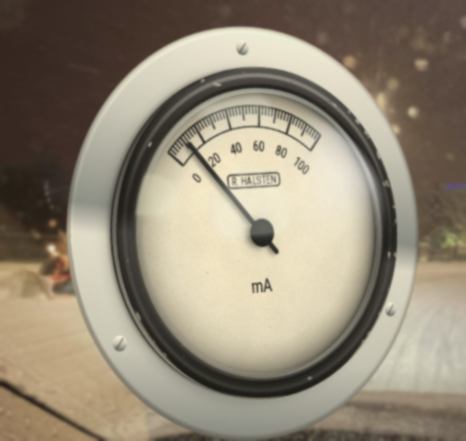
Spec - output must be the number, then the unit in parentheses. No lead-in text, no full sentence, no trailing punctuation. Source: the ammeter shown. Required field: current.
10 (mA)
